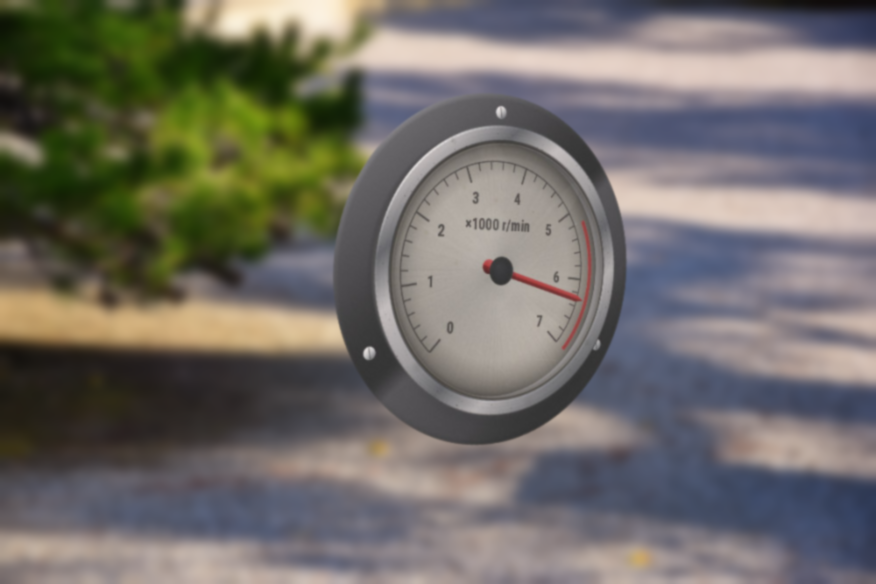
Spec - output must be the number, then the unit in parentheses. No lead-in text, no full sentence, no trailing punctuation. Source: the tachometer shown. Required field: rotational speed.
6300 (rpm)
